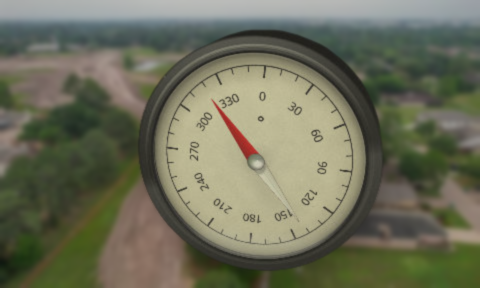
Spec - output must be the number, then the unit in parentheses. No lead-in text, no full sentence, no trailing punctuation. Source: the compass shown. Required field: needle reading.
320 (°)
